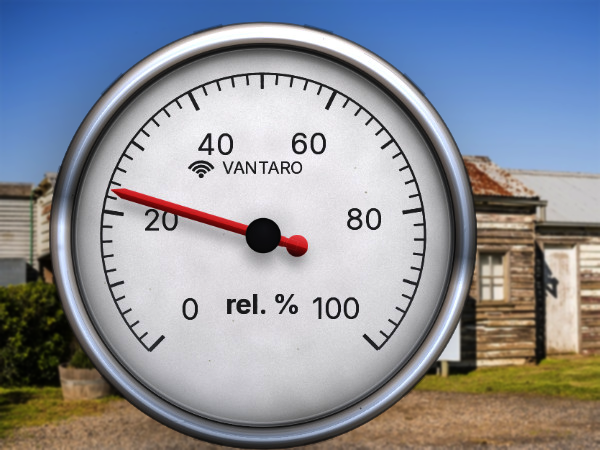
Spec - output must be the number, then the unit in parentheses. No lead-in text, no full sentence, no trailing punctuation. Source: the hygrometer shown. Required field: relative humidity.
23 (%)
